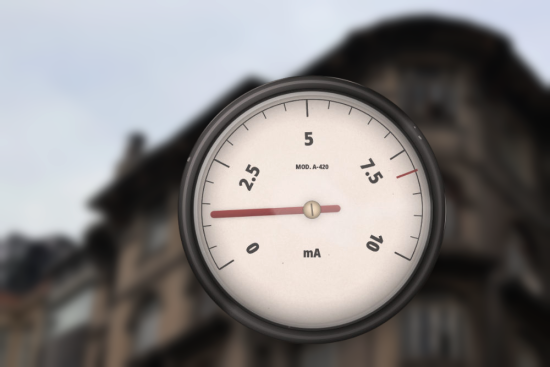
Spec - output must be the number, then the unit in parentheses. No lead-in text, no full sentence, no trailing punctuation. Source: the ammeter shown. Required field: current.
1.25 (mA)
